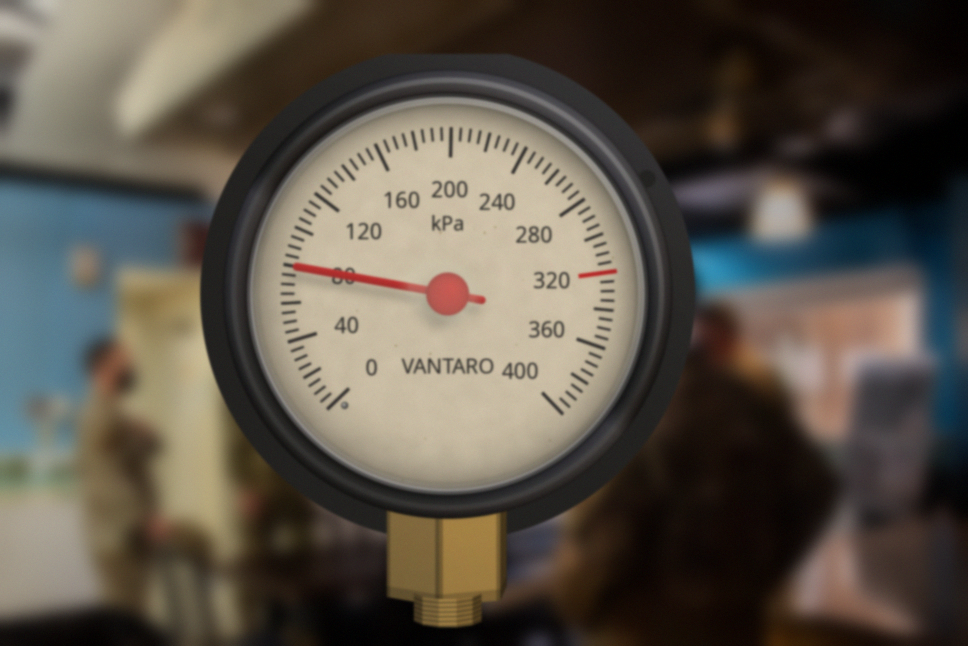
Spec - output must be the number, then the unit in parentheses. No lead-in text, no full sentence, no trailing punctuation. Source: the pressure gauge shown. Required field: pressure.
80 (kPa)
